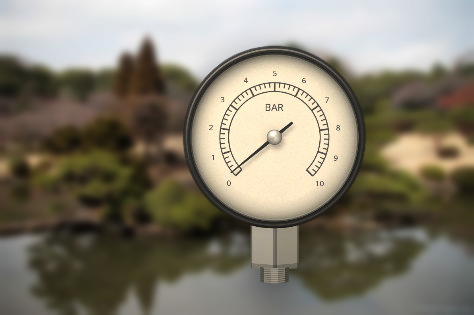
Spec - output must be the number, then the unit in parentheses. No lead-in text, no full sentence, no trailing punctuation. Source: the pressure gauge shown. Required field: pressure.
0.2 (bar)
